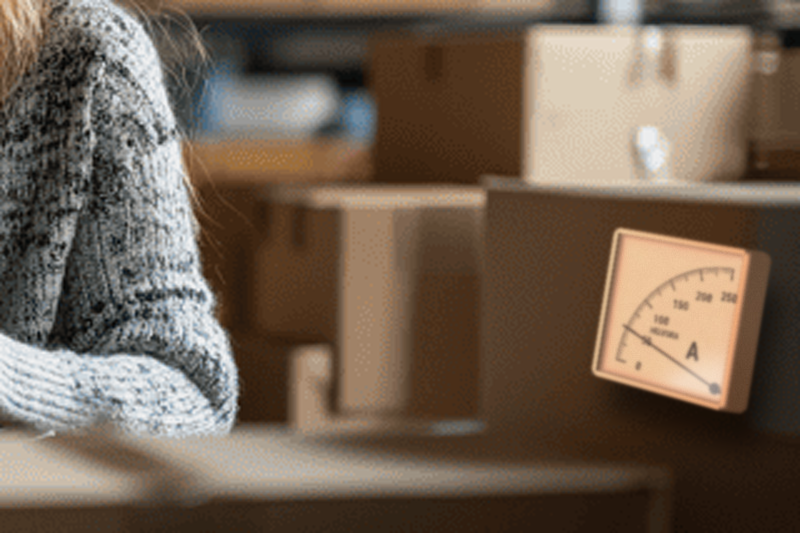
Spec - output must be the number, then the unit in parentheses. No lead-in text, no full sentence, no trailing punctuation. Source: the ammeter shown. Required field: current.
50 (A)
